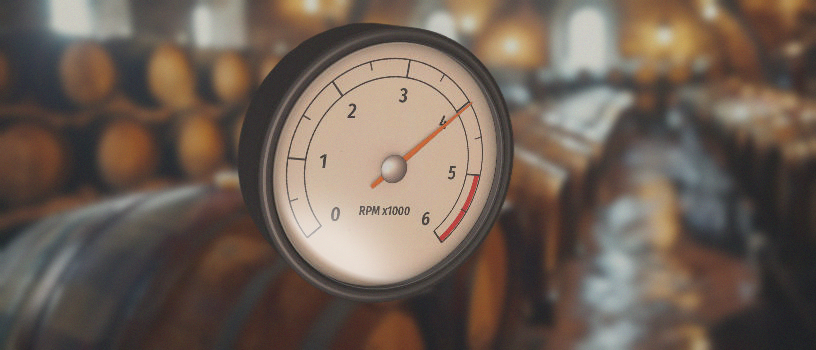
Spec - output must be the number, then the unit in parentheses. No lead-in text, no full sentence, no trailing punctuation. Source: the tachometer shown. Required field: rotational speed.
4000 (rpm)
